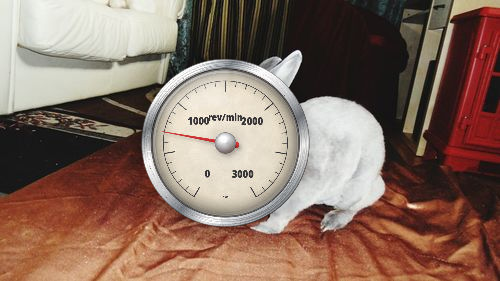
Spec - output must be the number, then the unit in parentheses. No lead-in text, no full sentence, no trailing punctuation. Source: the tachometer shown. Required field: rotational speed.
700 (rpm)
